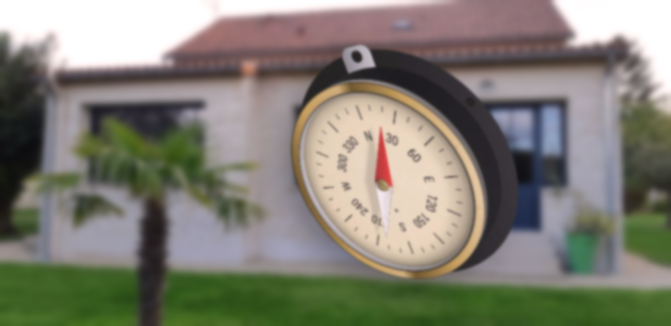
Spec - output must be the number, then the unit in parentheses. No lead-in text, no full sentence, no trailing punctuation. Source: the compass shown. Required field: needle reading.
20 (°)
